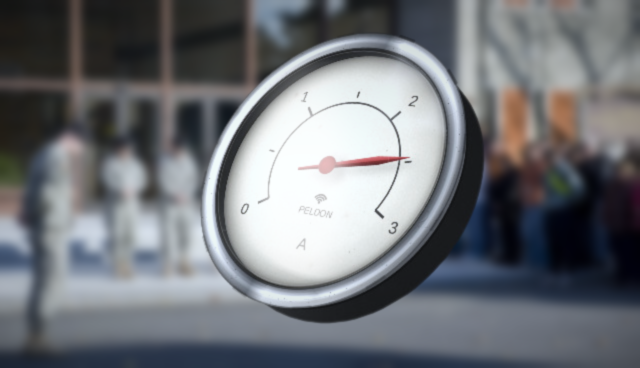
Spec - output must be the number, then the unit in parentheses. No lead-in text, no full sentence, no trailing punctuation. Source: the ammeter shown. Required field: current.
2.5 (A)
